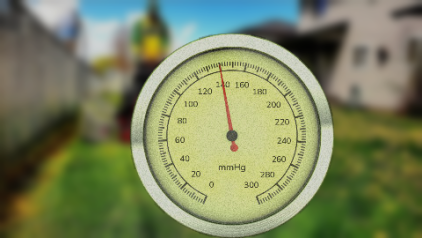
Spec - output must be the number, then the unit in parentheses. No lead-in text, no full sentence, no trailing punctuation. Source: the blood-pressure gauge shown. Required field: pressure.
140 (mmHg)
